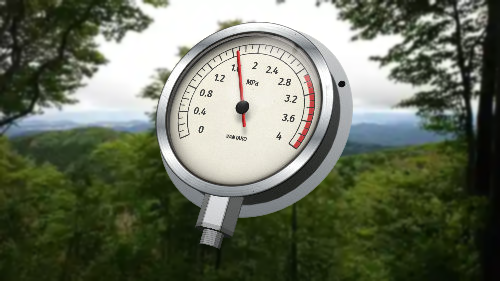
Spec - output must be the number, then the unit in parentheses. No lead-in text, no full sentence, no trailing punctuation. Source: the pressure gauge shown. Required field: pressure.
1.7 (MPa)
